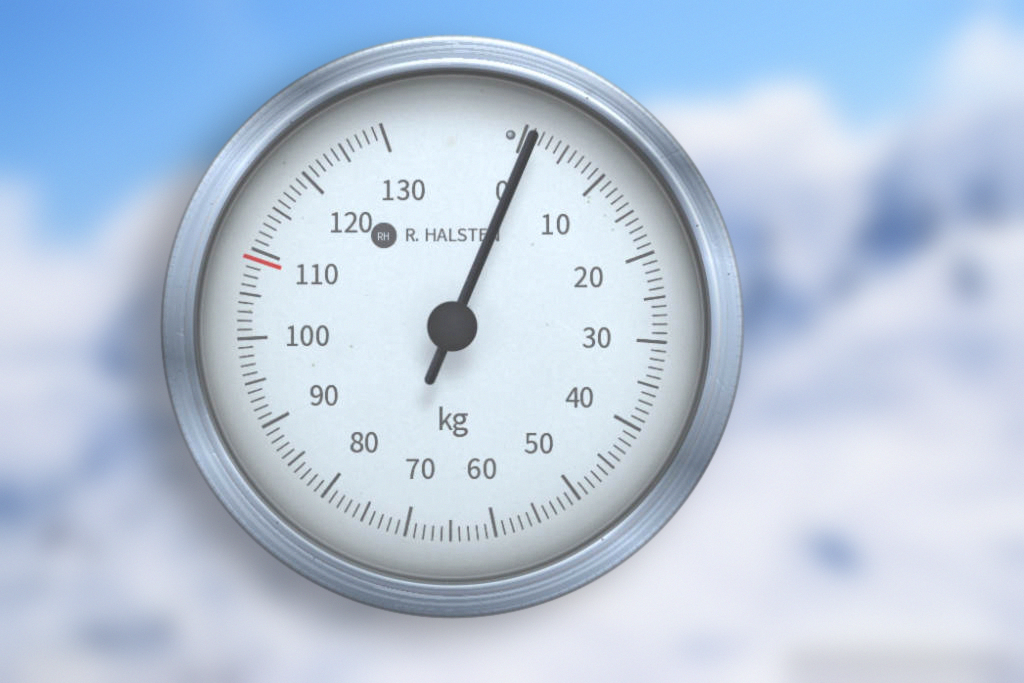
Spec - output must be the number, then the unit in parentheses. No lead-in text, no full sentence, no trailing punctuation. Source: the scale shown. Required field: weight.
1 (kg)
